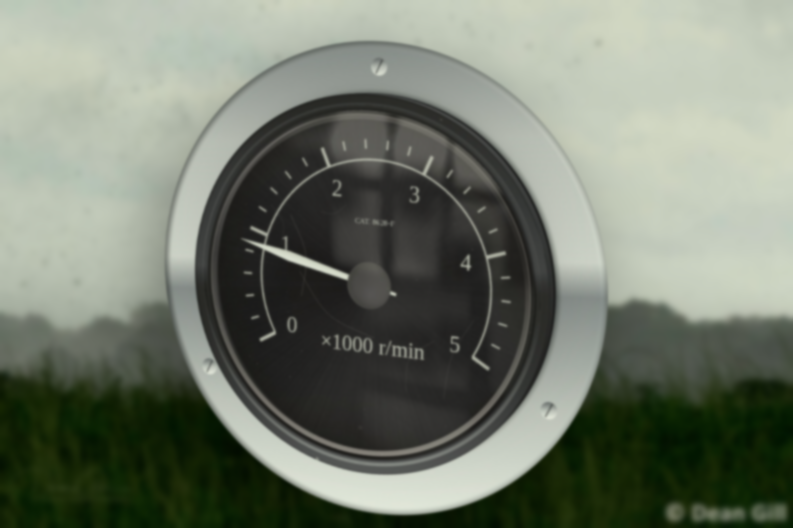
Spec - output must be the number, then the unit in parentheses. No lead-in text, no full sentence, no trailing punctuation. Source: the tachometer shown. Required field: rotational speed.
900 (rpm)
